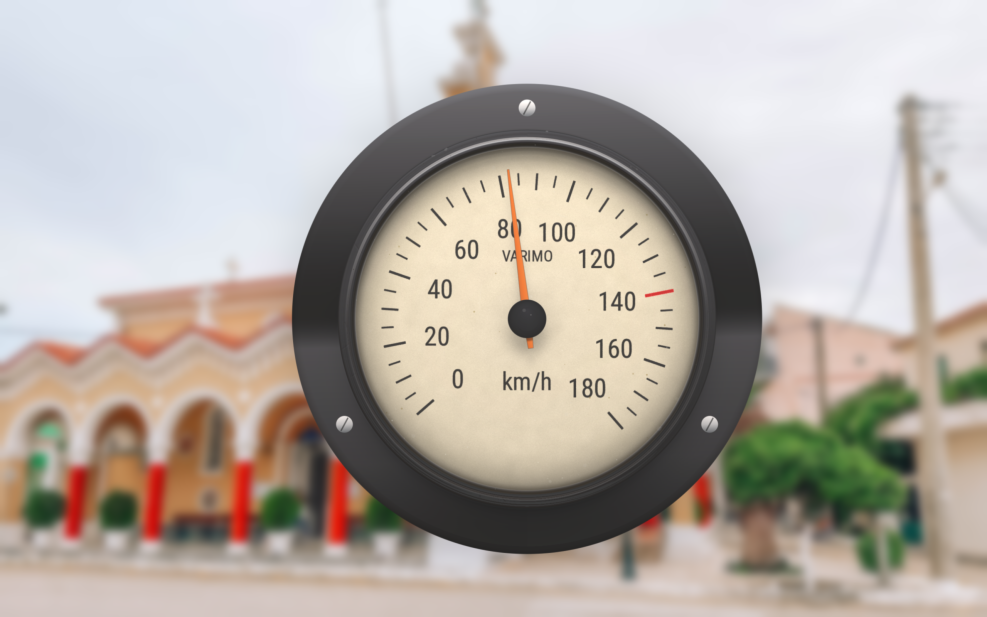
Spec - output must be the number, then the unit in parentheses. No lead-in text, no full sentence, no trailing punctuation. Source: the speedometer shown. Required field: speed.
82.5 (km/h)
